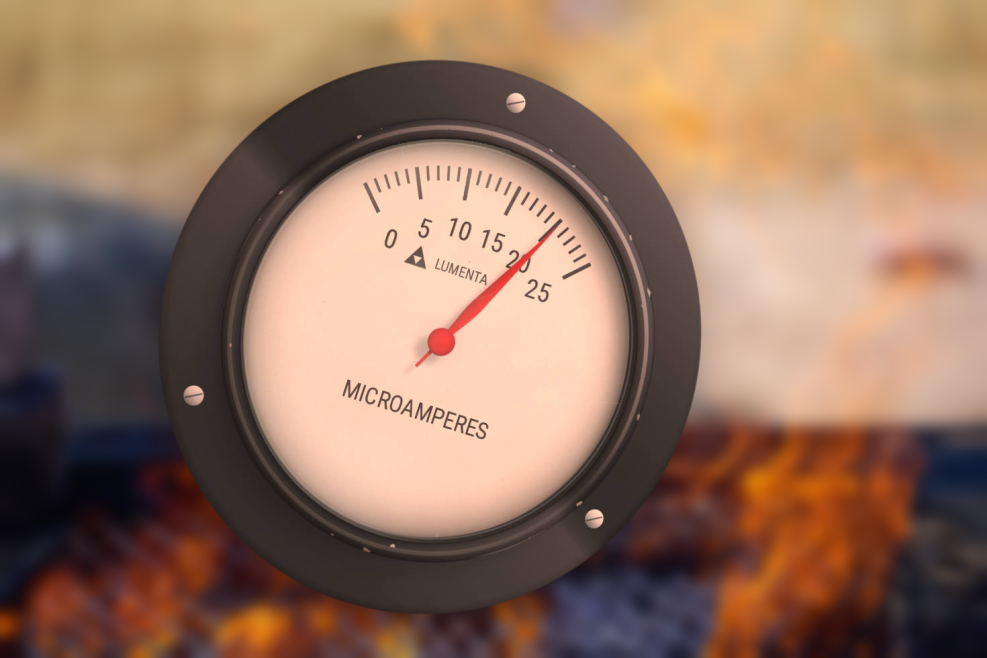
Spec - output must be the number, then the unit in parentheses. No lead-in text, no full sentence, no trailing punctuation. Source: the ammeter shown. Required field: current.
20 (µA)
